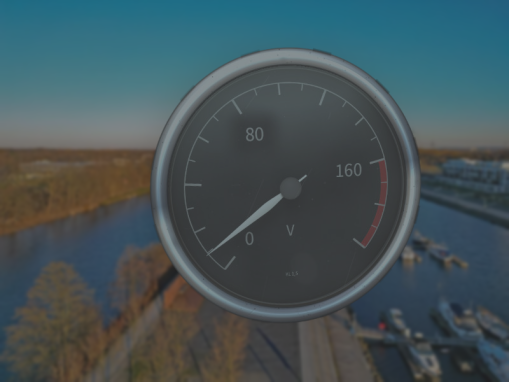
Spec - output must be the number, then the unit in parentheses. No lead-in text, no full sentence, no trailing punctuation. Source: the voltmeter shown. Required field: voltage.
10 (V)
